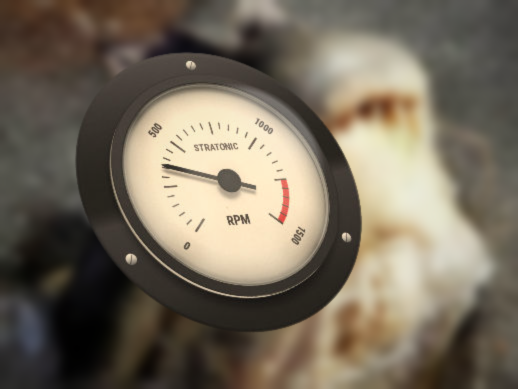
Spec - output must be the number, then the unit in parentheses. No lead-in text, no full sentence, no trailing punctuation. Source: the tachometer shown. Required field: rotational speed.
350 (rpm)
